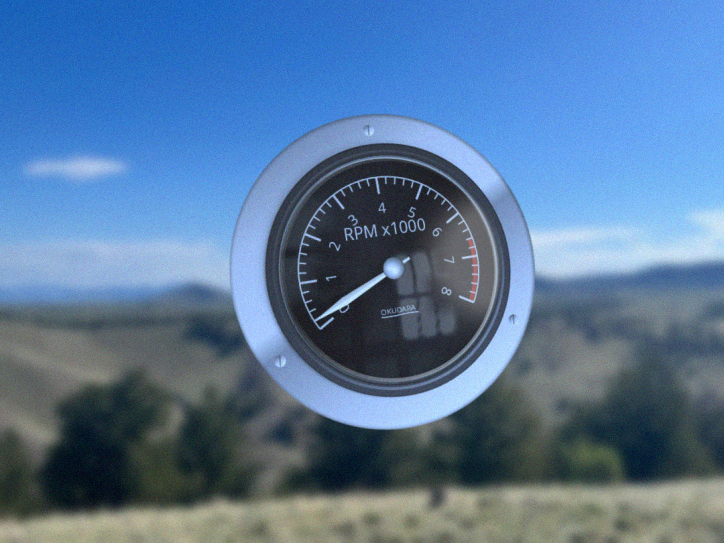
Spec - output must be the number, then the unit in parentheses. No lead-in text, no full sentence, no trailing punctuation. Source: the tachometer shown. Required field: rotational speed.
200 (rpm)
